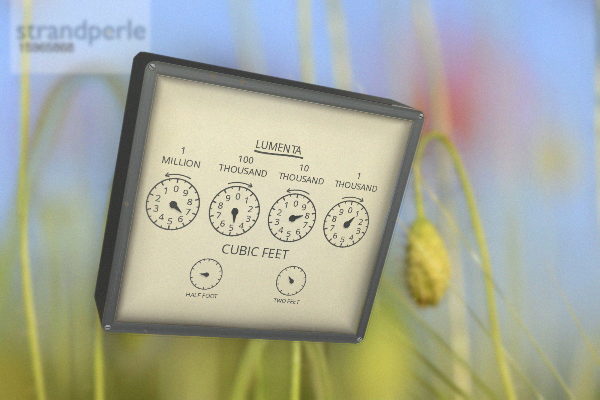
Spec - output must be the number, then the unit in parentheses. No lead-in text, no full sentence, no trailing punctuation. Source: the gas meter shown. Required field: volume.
648100 (ft³)
